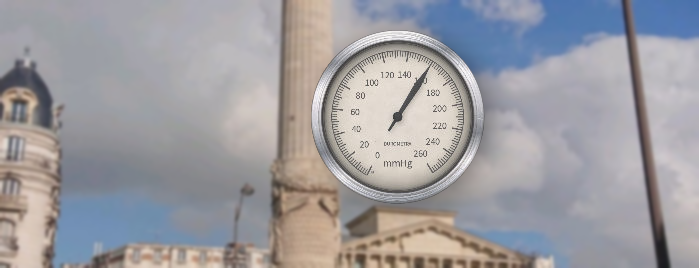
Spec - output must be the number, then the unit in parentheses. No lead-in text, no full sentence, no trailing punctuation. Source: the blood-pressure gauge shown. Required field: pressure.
160 (mmHg)
